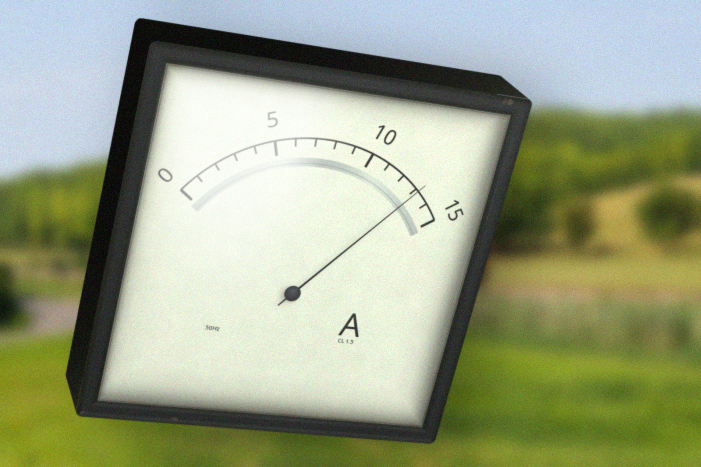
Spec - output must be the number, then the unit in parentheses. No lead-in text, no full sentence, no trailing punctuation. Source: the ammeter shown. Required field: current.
13 (A)
